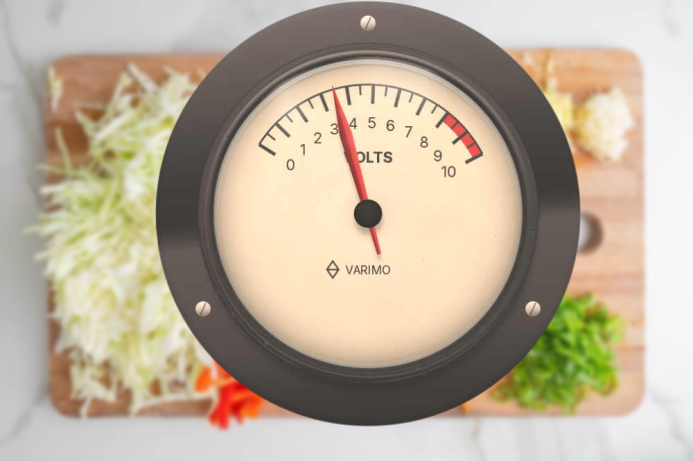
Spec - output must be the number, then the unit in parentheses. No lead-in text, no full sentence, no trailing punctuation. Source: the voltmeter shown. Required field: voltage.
3.5 (V)
